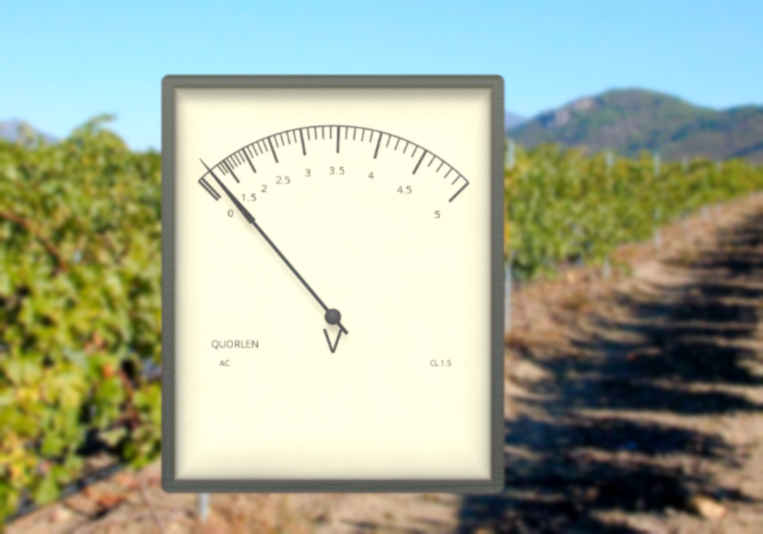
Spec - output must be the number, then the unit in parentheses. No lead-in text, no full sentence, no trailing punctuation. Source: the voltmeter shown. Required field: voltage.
1 (V)
